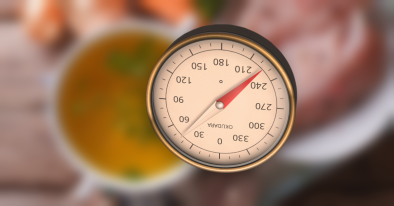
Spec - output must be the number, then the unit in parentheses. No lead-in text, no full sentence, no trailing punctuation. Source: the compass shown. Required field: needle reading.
225 (°)
